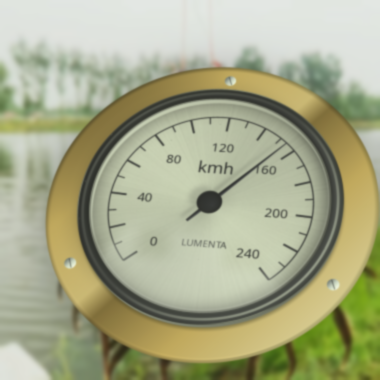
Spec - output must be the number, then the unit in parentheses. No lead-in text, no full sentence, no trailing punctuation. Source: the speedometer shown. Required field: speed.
155 (km/h)
